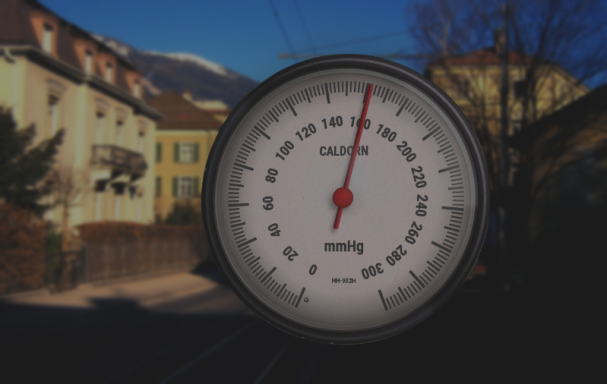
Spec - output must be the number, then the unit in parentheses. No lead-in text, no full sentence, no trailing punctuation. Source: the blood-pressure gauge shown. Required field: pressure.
162 (mmHg)
